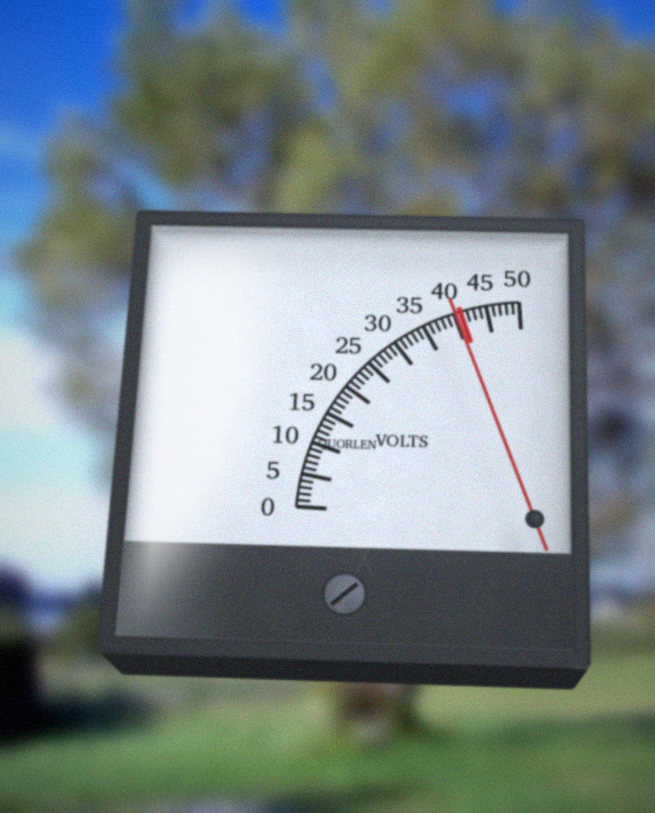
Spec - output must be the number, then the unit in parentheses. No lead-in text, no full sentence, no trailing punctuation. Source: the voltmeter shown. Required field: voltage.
40 (V)
